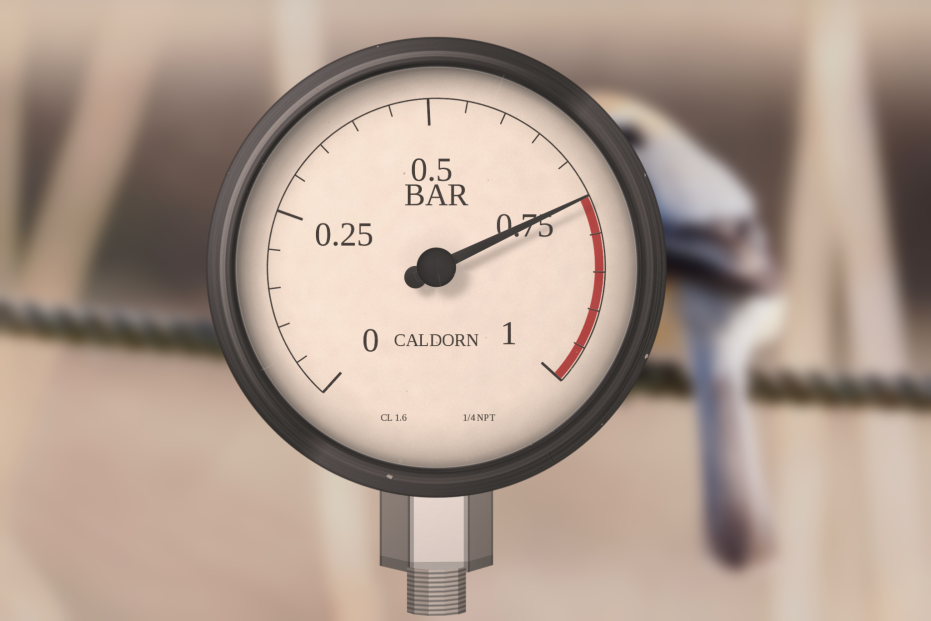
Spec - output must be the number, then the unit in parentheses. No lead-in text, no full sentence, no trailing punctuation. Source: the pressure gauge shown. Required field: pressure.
0.75 (bar)
